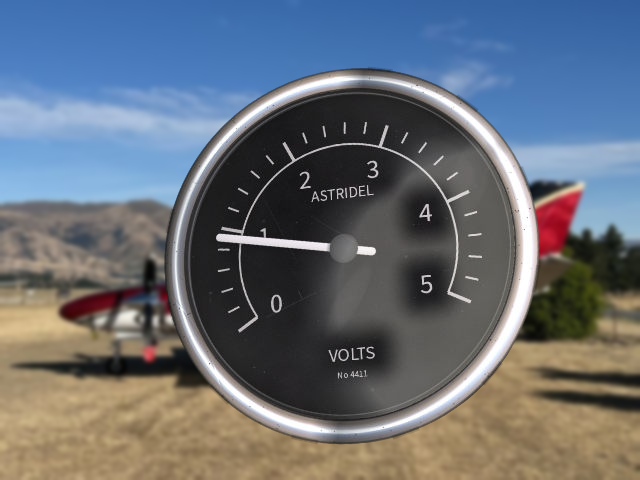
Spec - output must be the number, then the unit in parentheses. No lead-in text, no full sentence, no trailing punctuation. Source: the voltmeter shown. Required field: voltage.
0.9 (V)
